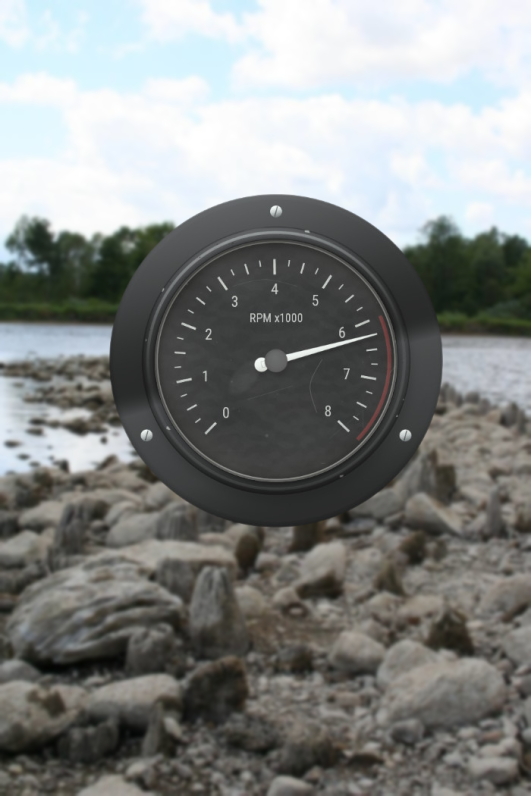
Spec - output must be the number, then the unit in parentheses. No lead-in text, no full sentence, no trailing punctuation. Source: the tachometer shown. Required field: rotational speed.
6250 (rpm)
